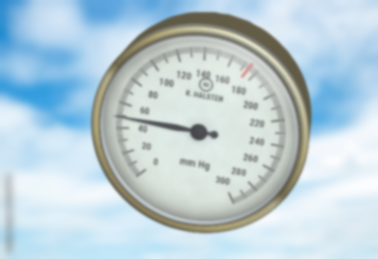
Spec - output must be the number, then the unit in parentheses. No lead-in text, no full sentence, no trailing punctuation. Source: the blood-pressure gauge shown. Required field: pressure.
50 (mmHg)
